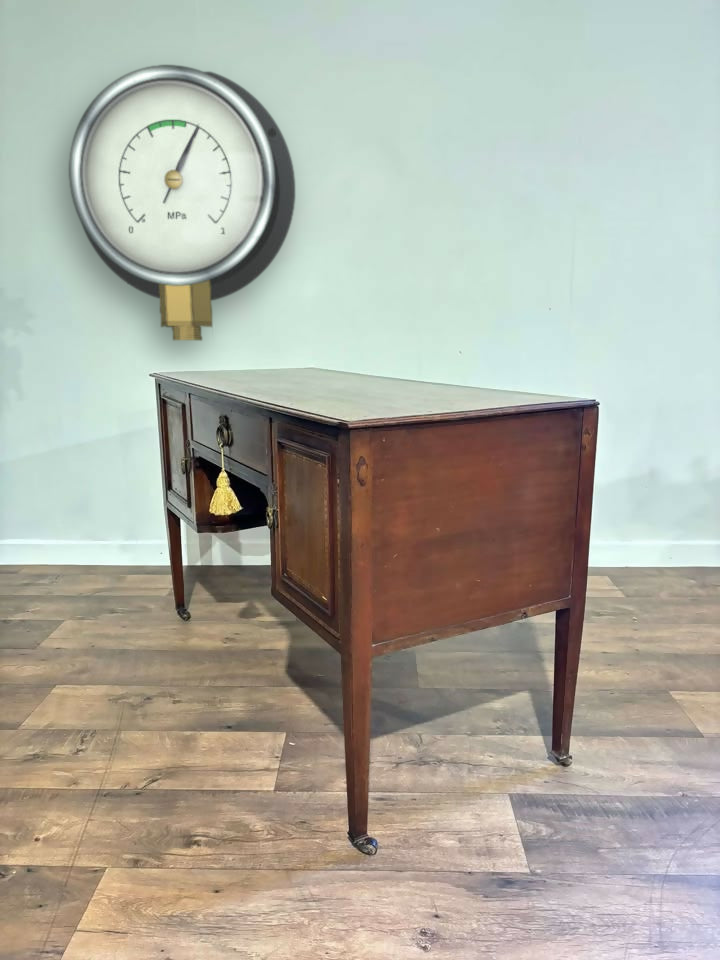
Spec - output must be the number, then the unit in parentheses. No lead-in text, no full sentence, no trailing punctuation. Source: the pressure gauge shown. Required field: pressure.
0.6 (MPa)
